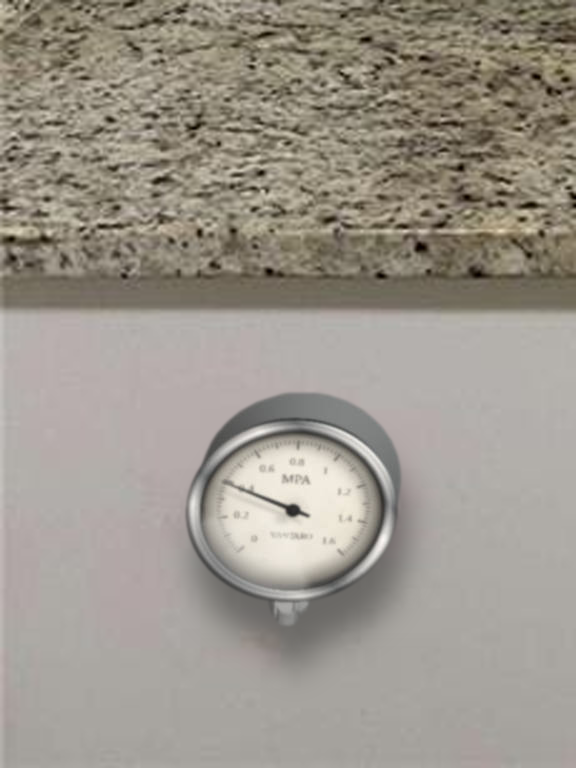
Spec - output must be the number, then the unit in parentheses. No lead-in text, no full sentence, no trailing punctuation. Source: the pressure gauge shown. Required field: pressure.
0.4 (MPa)
